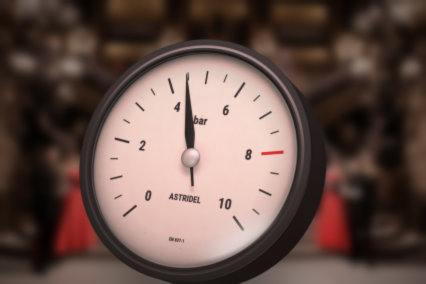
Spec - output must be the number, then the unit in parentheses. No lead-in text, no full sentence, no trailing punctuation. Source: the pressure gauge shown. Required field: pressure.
4.5 (bar)
